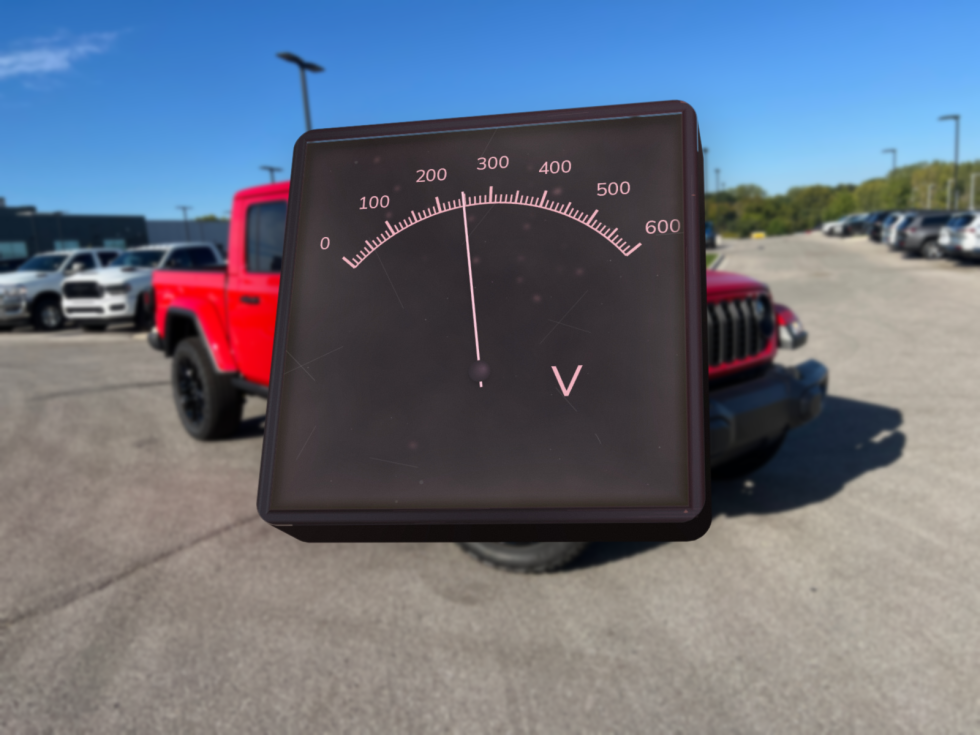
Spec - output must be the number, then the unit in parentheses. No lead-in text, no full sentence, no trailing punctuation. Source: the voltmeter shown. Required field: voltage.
250 (V)
